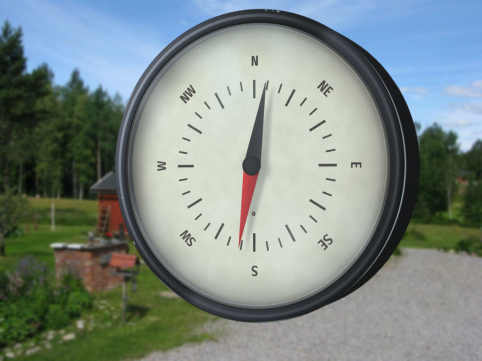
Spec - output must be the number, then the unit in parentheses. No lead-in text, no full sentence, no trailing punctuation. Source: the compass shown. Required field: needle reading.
190 (°)
